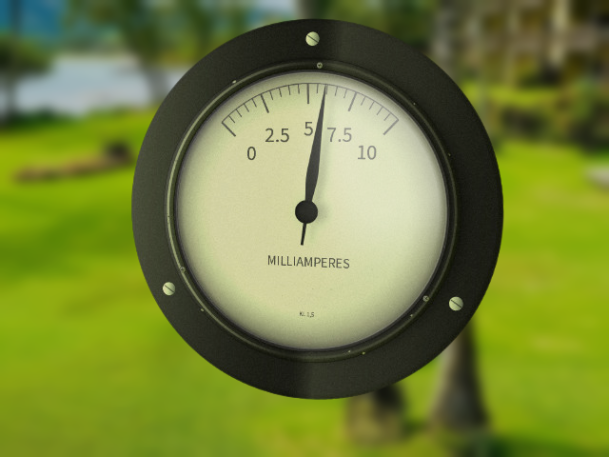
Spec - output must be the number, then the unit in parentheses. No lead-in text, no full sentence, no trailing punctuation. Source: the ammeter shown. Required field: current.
6 (mA)
